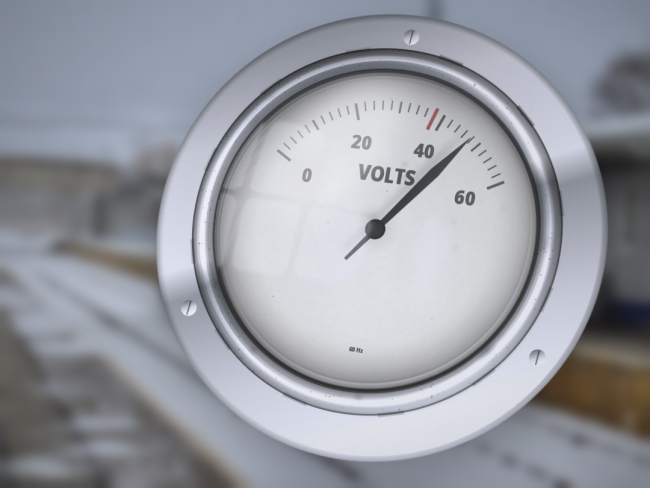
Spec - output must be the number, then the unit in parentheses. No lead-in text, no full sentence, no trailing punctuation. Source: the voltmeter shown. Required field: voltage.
48 (V)
